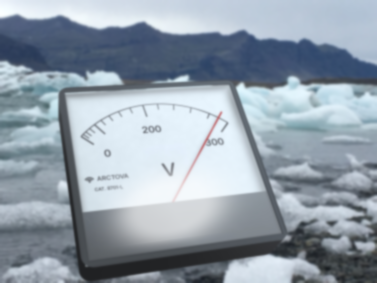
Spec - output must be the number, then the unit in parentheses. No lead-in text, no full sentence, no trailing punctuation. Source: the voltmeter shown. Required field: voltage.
290 (V)
